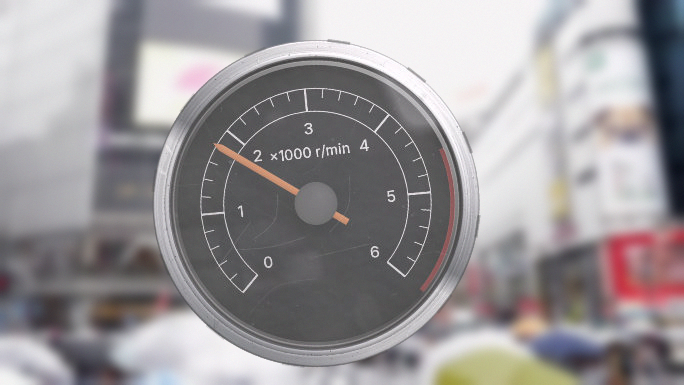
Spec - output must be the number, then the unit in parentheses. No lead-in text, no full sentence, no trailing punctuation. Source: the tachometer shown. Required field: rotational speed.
1800 (rpm)
